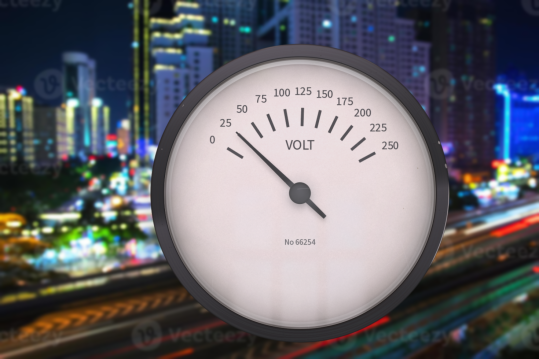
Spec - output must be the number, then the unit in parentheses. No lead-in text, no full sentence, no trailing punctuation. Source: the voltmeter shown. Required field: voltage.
25 (V)
